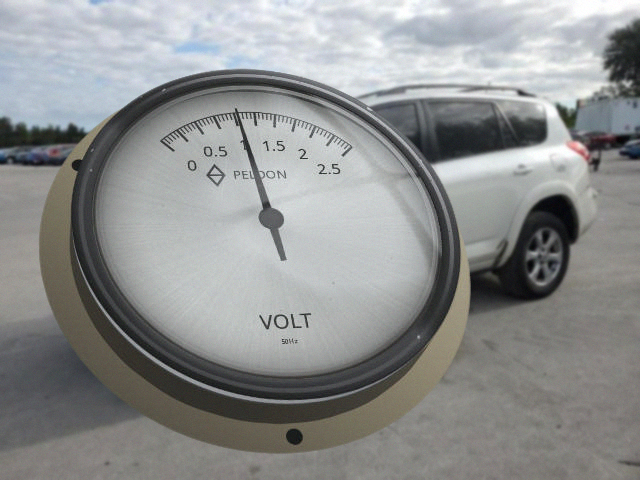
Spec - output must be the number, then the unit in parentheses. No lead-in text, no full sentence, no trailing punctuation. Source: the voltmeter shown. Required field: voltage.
1 (V)
